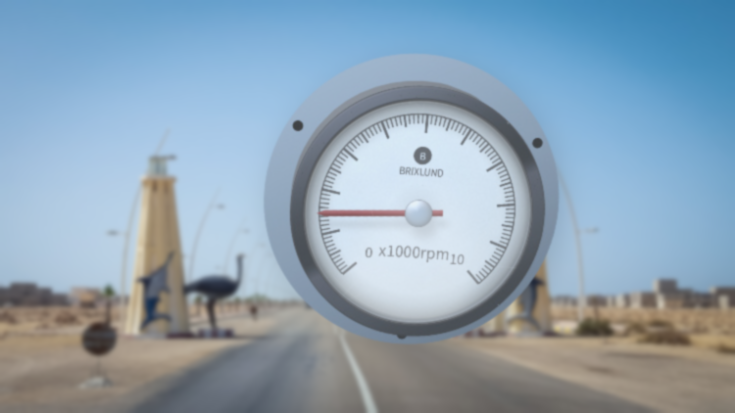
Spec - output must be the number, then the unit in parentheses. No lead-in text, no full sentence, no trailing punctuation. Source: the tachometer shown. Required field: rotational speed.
1500 (rpm)
